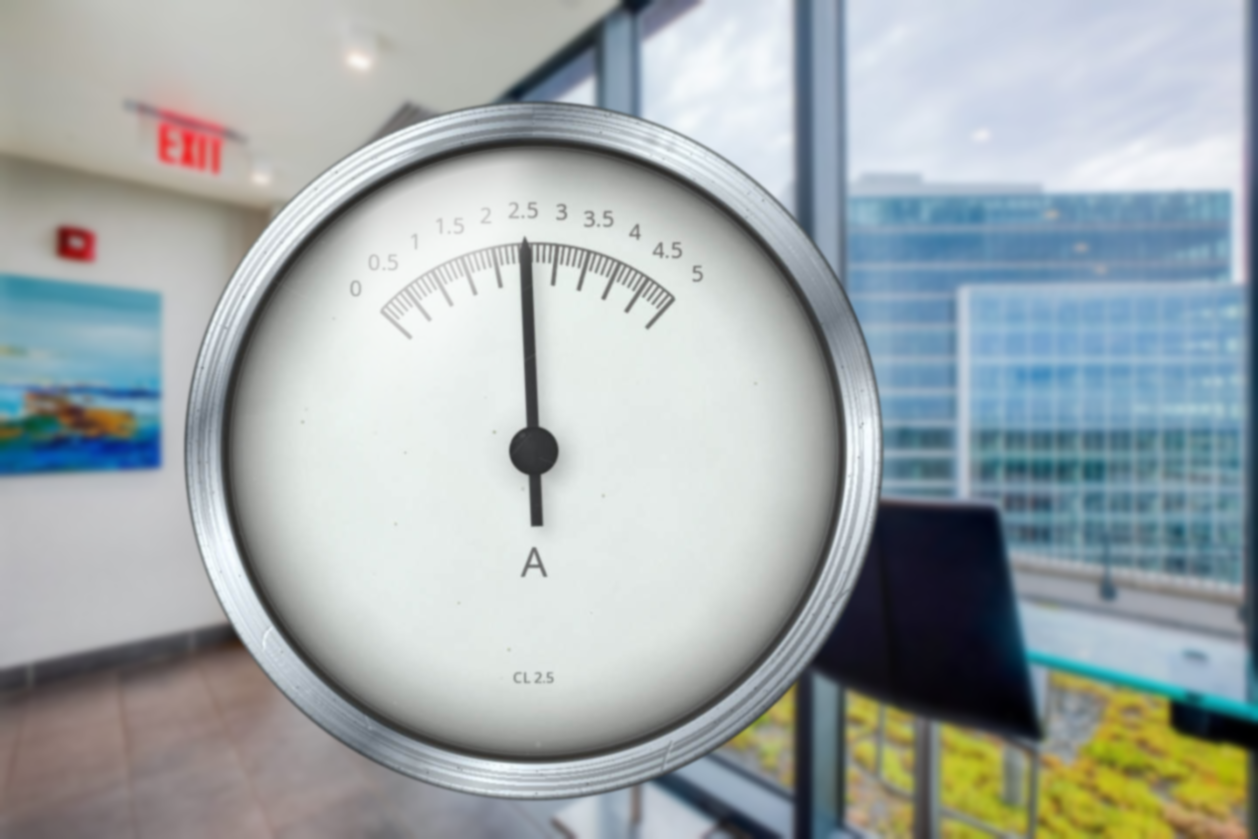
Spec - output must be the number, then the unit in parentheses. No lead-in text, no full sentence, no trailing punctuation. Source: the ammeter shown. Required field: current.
2.5 (A)
